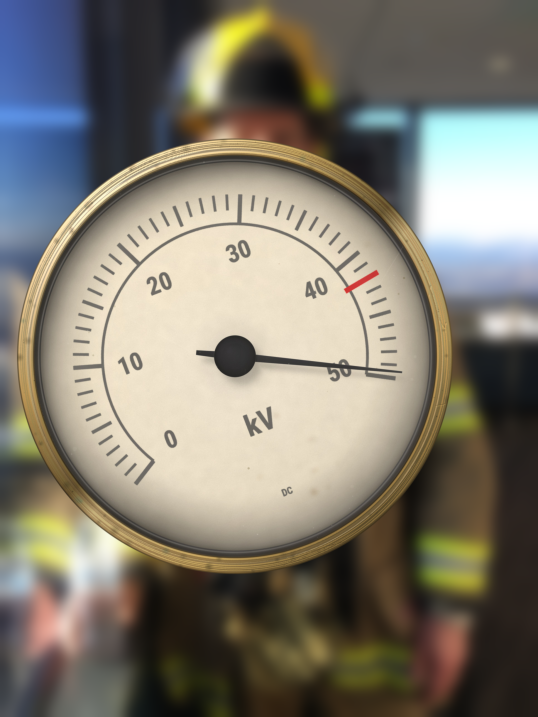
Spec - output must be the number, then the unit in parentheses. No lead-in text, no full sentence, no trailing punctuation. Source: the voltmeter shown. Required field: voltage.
49.5 (kV)
